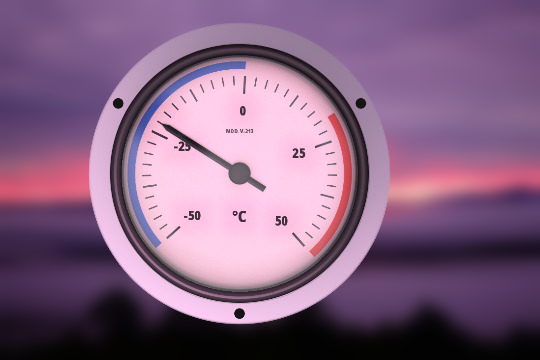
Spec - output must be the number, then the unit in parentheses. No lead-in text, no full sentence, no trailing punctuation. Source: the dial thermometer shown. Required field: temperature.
-22.5 (°C)
